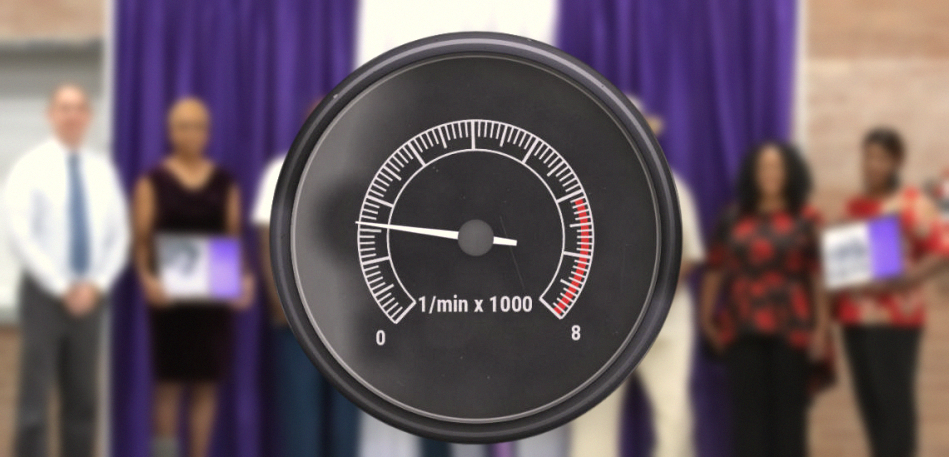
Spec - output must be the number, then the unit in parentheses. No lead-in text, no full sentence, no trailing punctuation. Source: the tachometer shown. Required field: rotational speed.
1600 (rpm)
